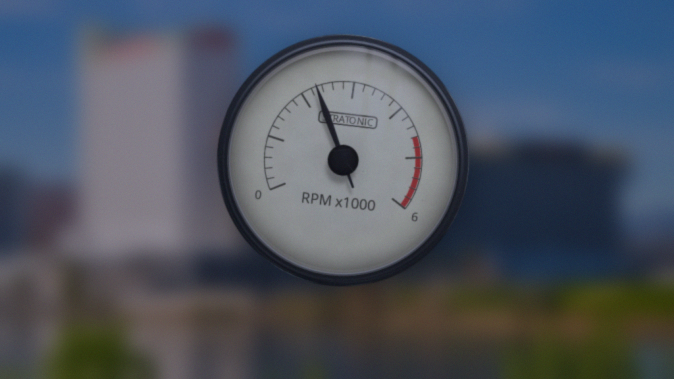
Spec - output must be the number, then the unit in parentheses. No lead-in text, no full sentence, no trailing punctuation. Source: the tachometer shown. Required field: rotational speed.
2300 (rpm)
